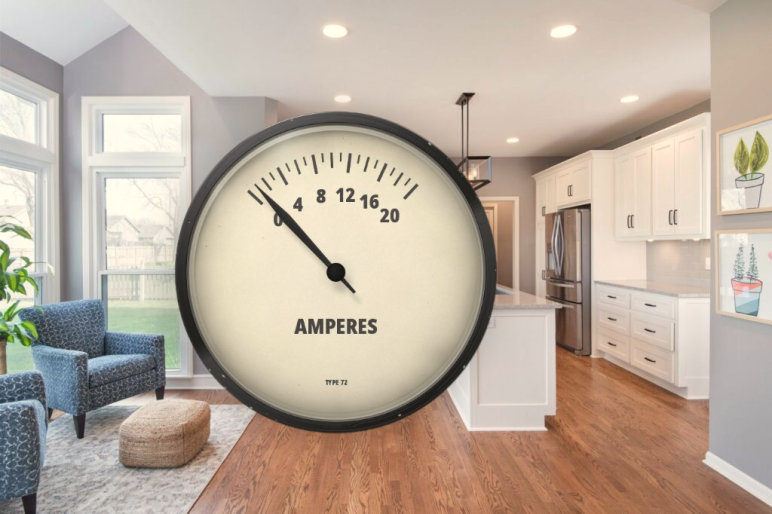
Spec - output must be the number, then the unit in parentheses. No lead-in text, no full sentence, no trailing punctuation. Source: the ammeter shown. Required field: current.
1 (A)
